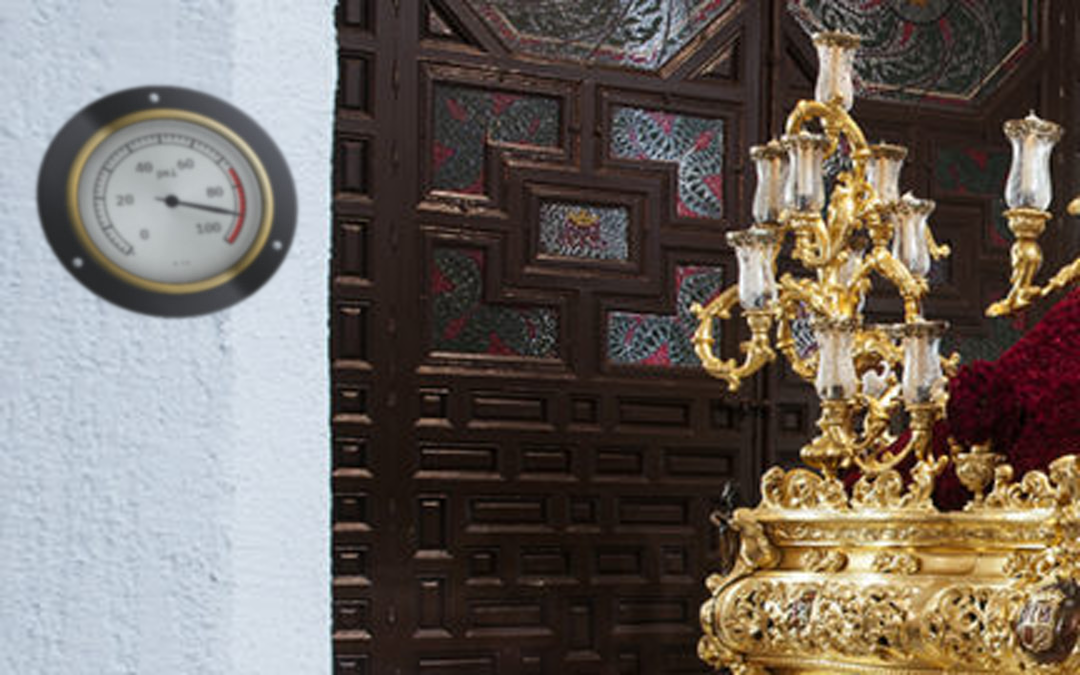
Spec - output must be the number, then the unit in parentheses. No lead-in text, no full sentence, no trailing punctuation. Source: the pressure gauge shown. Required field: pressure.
90 (psi)
